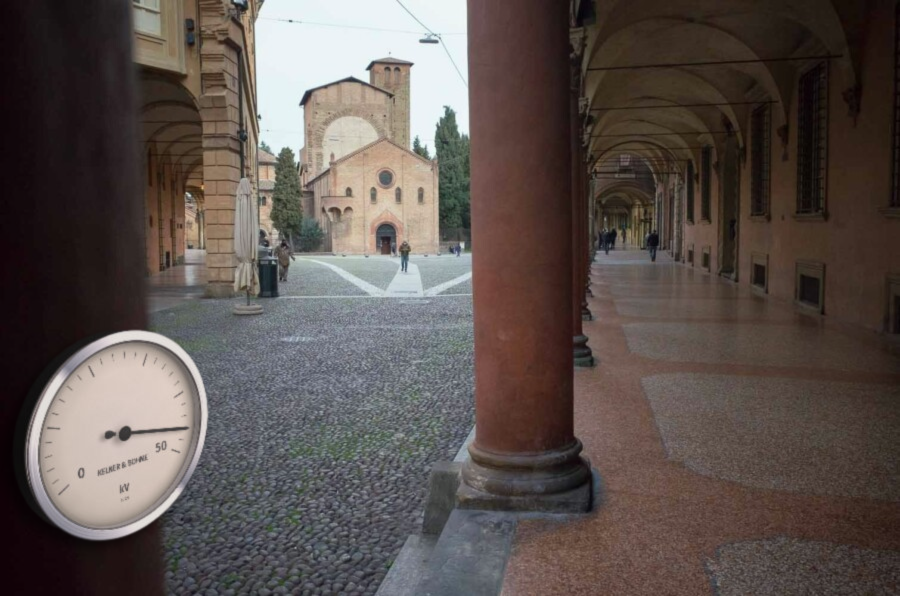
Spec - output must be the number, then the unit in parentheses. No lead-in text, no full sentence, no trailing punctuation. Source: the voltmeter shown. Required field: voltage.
46 (kV)
